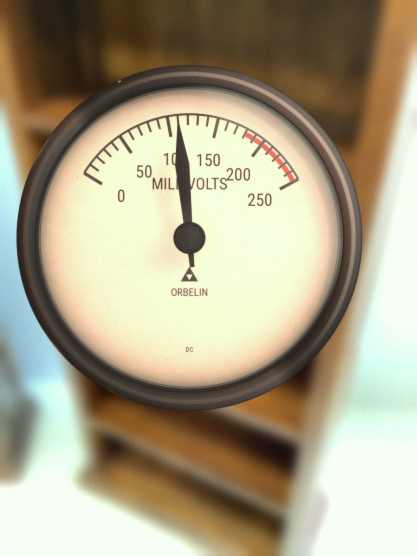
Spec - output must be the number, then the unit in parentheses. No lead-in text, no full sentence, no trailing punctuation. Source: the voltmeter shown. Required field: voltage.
110 (mV)
